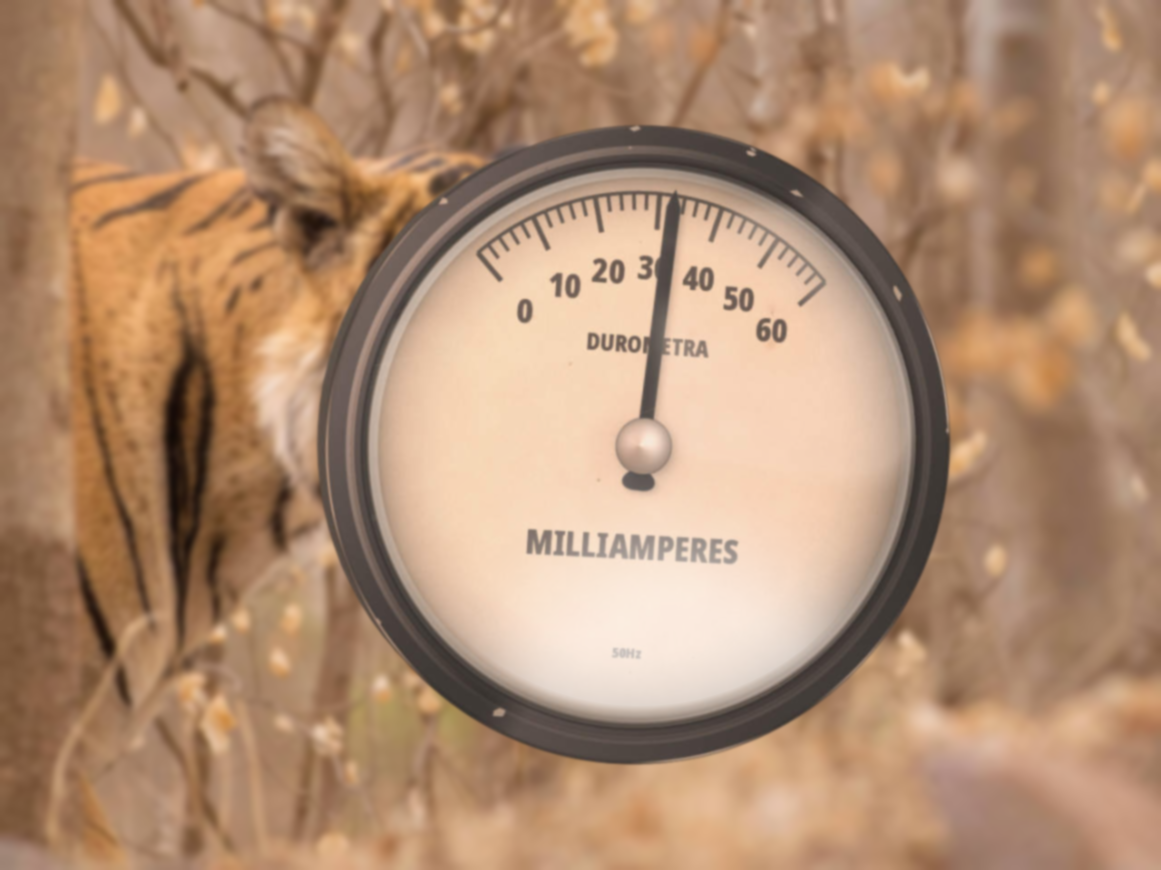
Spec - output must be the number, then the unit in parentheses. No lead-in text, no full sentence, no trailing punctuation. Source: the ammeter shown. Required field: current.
32 (mA)
